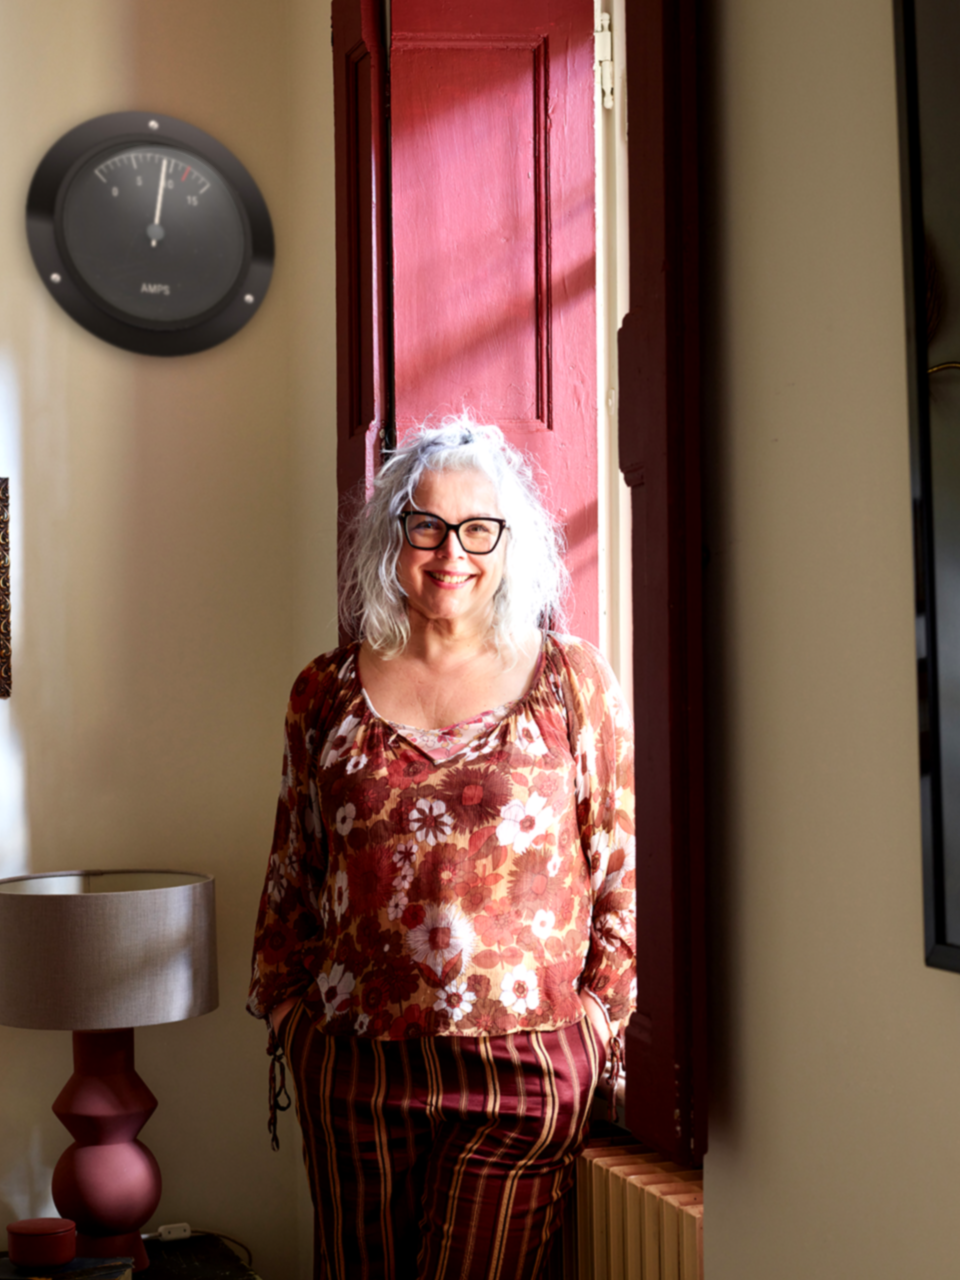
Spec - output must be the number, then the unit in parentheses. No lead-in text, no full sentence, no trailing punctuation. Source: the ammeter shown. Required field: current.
9 (A)
